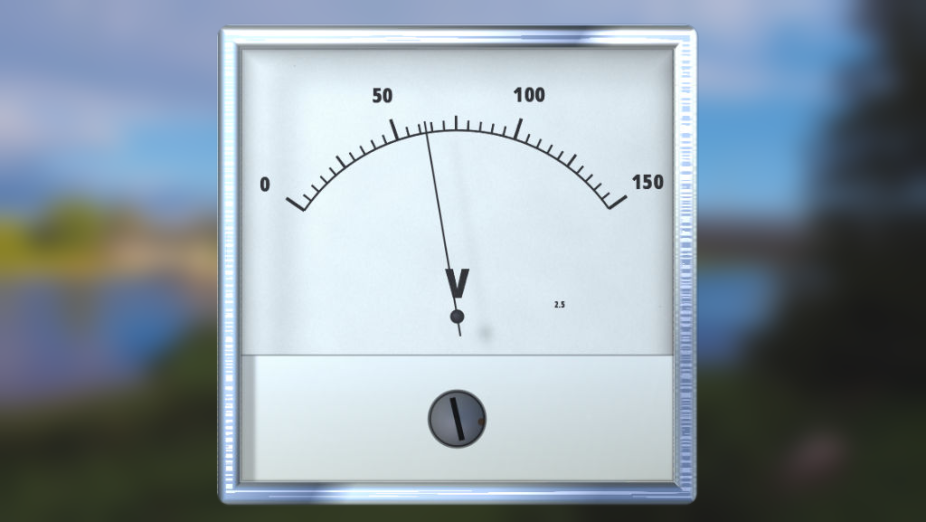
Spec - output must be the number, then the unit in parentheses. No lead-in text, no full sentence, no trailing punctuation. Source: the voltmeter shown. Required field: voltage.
62.5 (V)
